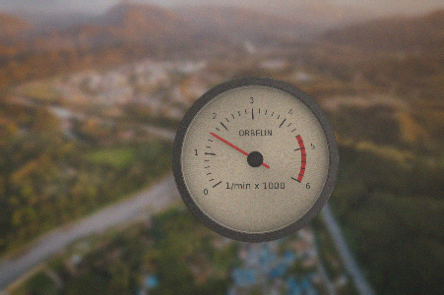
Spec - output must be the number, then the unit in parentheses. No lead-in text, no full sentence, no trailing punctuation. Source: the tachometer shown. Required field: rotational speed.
1600 (rpm)
